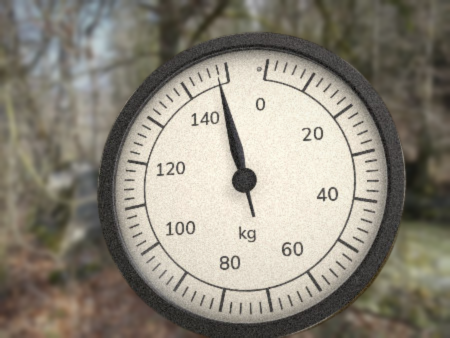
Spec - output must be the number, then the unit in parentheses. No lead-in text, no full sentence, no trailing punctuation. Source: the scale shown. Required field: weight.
148 (kg)
